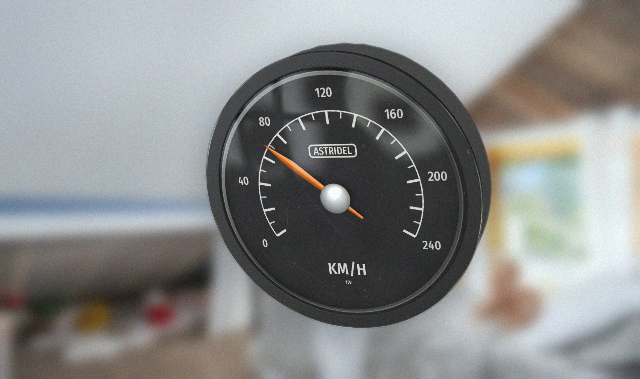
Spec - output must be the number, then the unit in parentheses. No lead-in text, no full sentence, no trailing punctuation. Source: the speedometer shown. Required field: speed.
70 (km/h)
